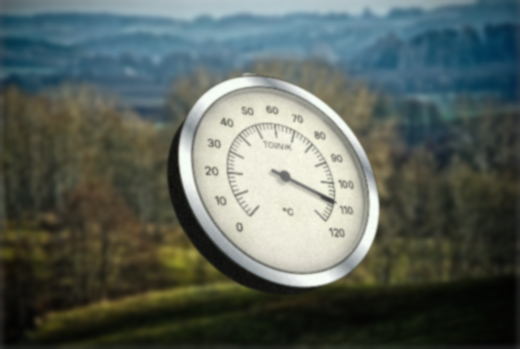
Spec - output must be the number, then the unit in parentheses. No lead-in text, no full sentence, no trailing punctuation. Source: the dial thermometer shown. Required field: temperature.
110 (°C)
